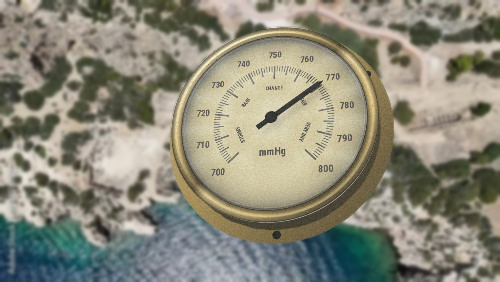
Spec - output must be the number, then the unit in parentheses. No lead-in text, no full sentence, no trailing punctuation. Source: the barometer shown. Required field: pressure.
770 (mmHg)
